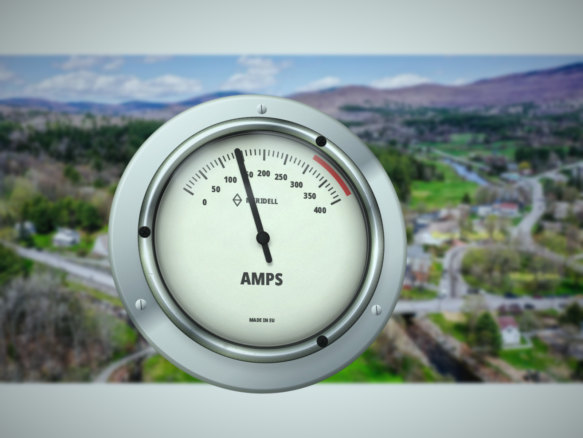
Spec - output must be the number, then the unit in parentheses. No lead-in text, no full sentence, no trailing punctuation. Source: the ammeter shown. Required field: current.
140 (A)
